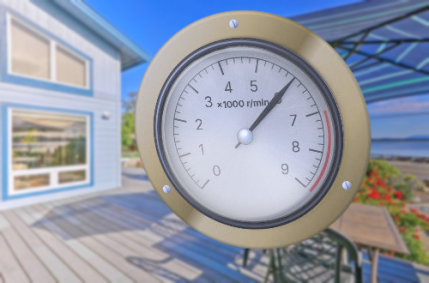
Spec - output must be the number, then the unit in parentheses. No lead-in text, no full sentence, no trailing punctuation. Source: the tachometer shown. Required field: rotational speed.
6000 (rpm)
